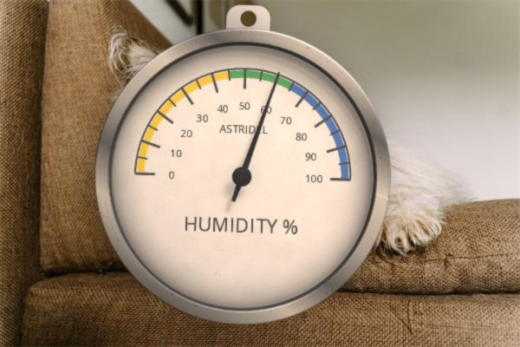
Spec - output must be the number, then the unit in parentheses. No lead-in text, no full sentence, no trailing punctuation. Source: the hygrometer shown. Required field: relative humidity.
60 (%)
